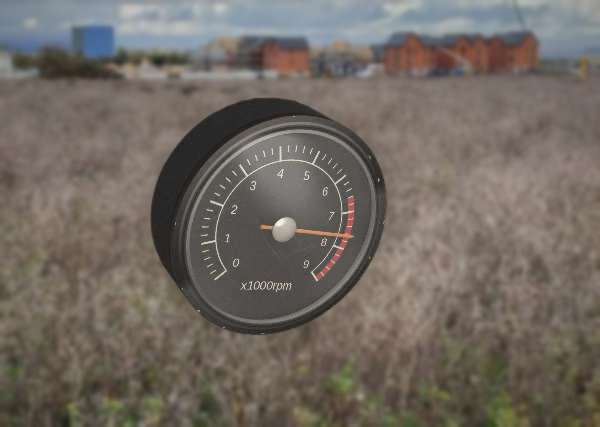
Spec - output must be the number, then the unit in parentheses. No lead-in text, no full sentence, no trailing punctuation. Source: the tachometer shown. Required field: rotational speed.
7600 (rpm)
